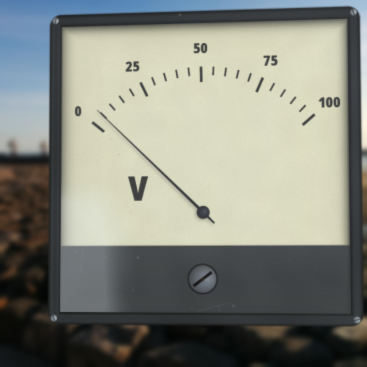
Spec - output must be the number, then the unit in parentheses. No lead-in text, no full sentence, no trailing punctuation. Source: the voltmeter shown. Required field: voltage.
5 (V)
